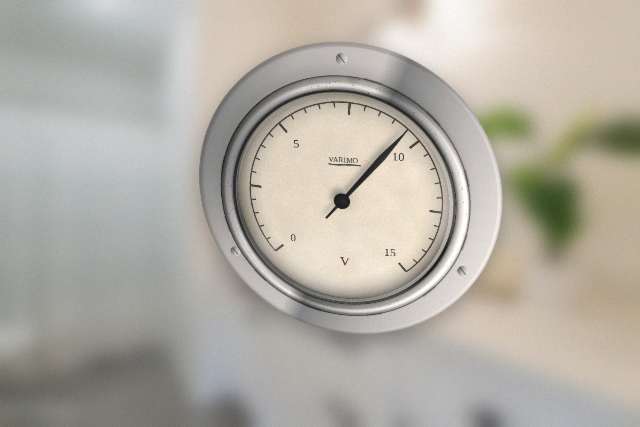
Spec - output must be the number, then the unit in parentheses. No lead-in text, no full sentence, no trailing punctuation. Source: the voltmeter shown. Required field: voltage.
9.5 (V)
